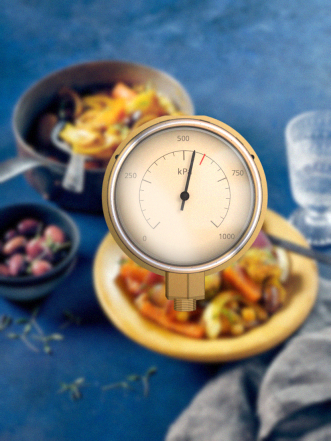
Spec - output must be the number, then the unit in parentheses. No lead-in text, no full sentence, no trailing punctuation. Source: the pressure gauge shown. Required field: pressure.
550 (kPa)
